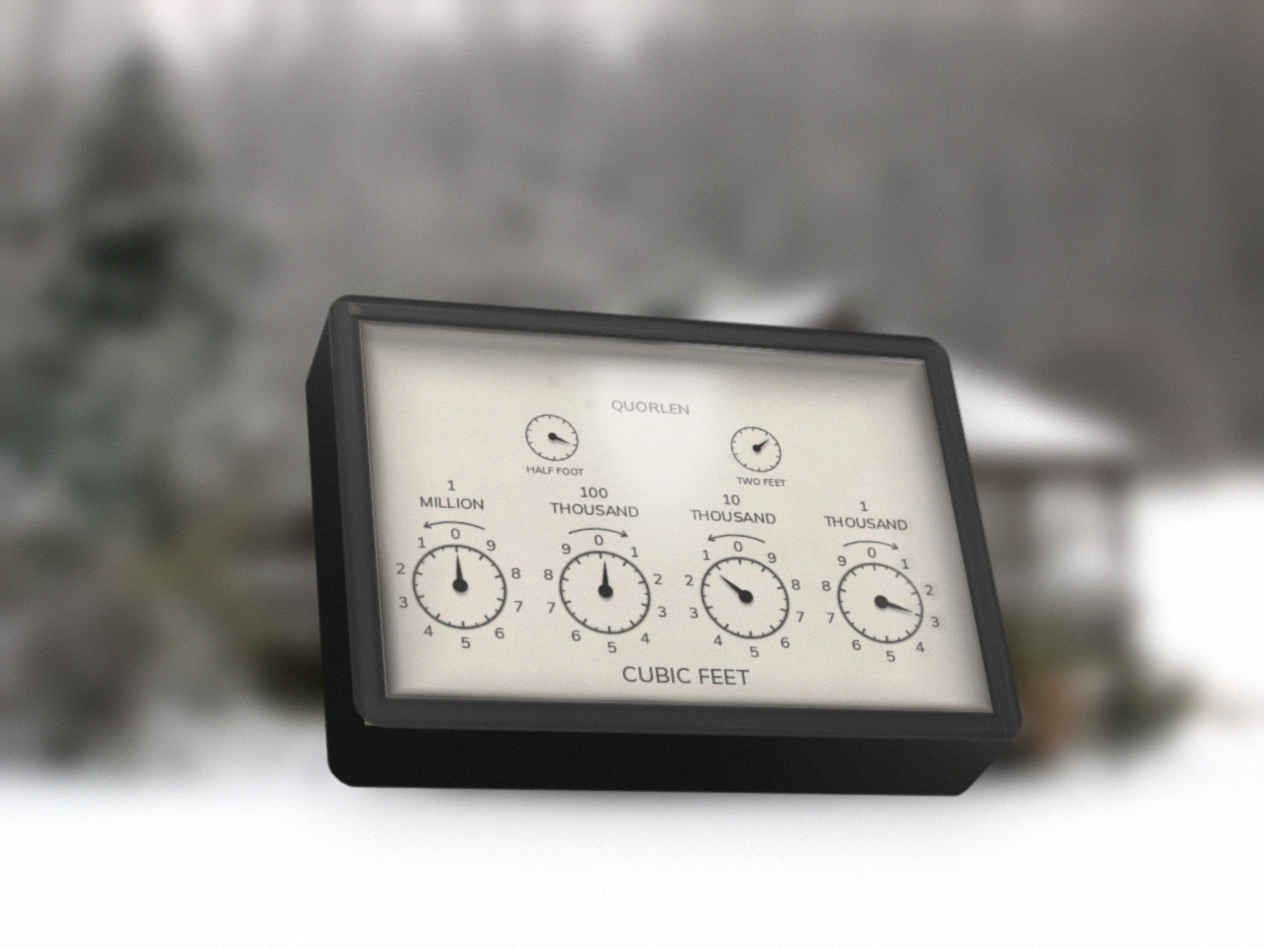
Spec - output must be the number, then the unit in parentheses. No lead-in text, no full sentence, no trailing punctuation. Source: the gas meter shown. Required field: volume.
1300 (ft³)
